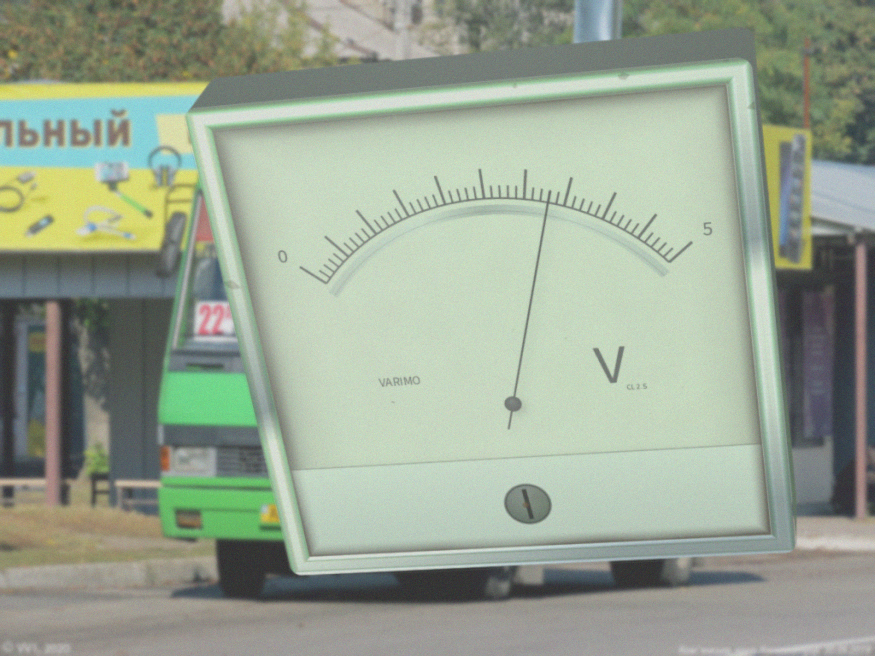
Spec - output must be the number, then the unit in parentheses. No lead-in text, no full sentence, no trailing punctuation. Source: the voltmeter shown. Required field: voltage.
3.3 (V)
